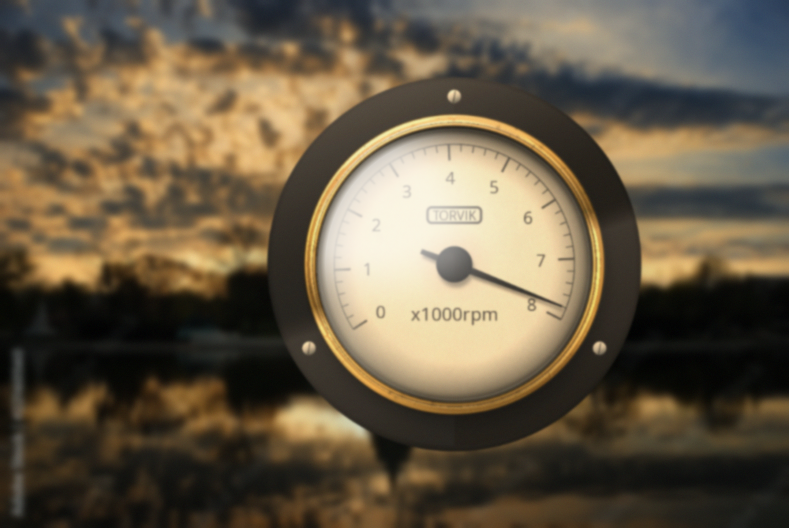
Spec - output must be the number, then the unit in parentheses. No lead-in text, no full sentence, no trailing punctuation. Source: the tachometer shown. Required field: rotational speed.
7800 (rpm)
